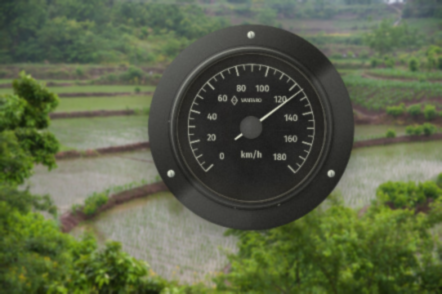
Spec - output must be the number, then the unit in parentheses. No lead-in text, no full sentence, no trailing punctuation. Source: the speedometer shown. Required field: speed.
125 (km/h)
